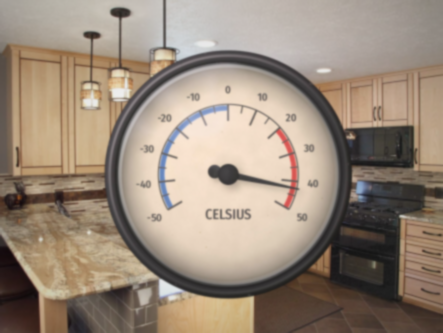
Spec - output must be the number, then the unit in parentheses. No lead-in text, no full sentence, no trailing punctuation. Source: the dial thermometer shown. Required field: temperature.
42.5 (°C)
